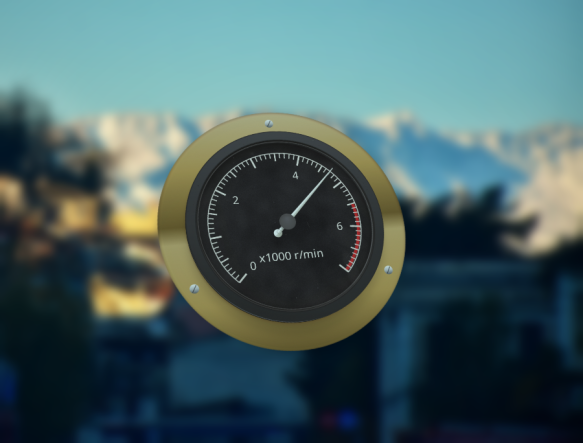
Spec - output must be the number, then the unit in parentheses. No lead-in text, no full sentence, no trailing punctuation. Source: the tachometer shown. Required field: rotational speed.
4700 (rpm)
